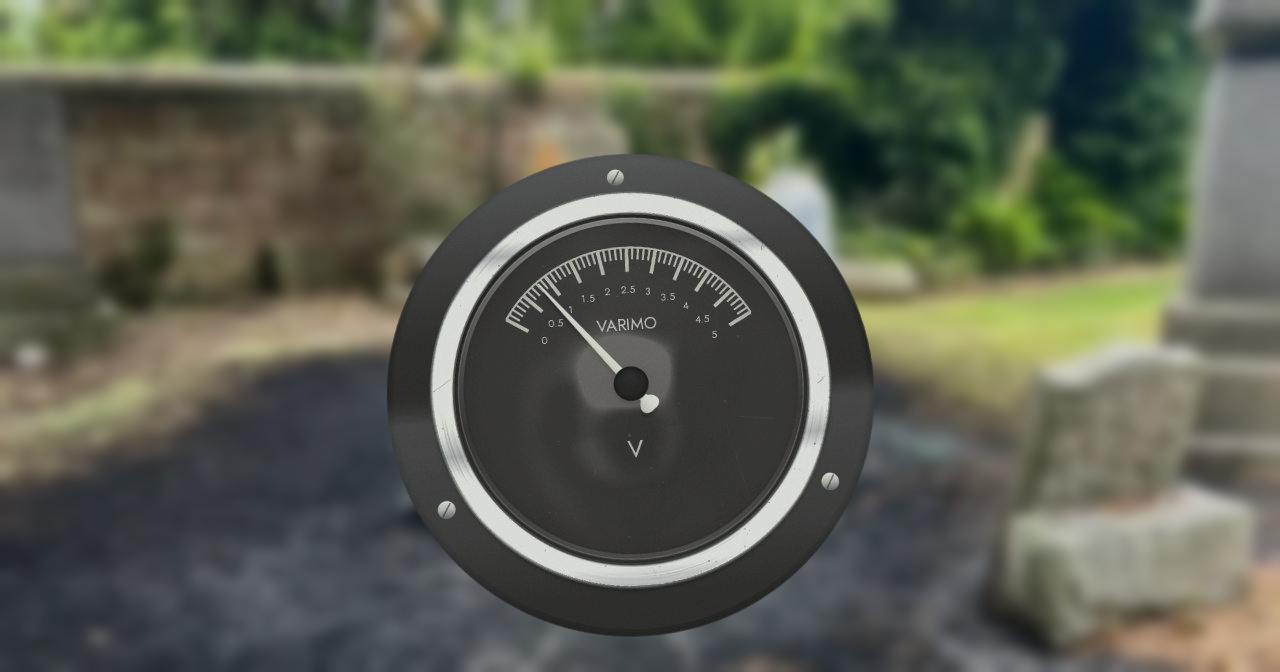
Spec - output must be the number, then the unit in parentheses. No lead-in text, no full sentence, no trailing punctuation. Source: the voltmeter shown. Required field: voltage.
0.8 (V)
